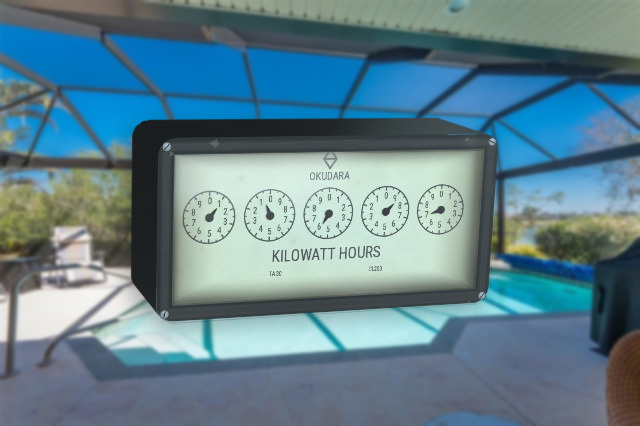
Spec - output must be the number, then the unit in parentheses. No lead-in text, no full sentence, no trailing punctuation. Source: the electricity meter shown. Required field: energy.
10587 (kWh)
